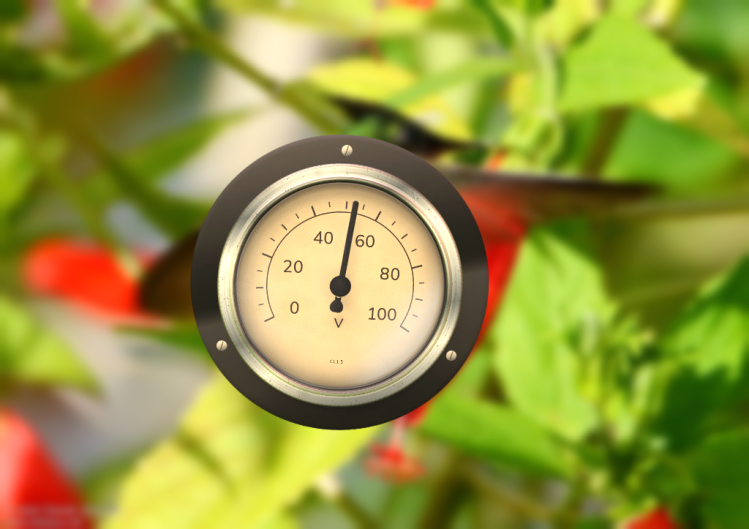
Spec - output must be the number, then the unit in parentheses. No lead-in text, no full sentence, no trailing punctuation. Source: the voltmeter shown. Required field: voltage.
52.5 (V)
